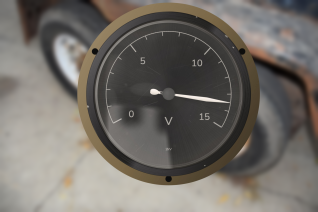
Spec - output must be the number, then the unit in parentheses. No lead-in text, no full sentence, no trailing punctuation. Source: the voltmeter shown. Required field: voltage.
13.5 (V)
